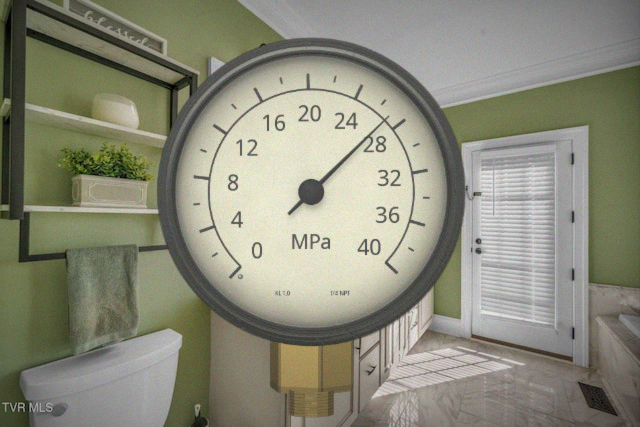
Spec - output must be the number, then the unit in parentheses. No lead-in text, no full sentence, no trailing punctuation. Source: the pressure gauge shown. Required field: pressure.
27 (MPa)
